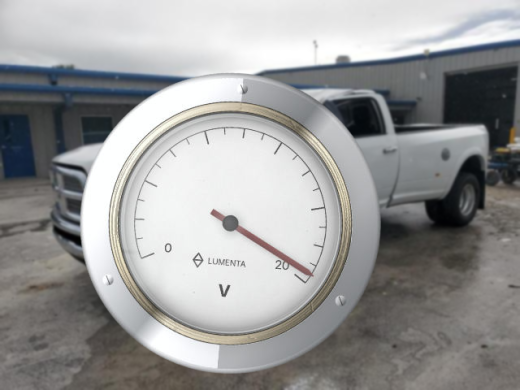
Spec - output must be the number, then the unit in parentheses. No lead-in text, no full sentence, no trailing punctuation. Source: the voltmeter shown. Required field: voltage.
19.5 (V)
